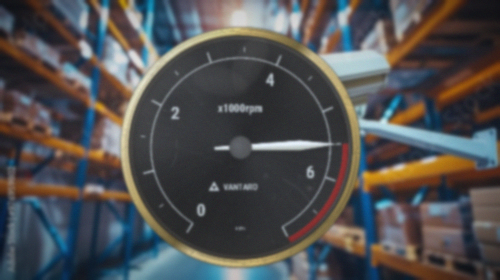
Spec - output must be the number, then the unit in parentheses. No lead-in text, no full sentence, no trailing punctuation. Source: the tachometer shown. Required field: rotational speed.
5500 (rpm)
